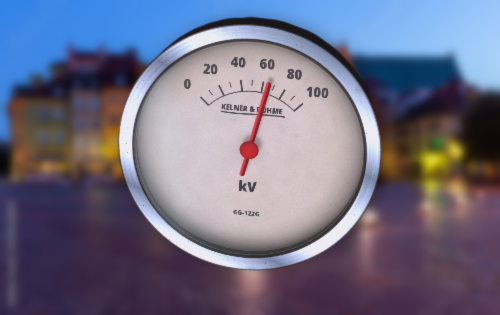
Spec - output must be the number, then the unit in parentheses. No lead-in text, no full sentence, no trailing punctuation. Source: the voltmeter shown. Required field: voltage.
65 (kV)
